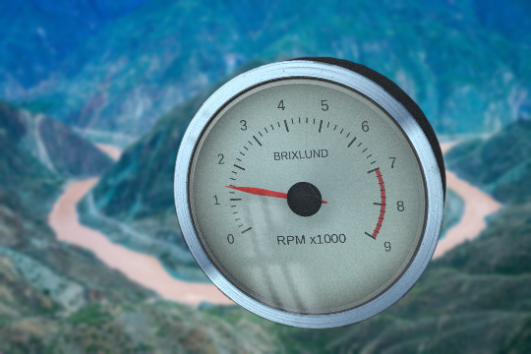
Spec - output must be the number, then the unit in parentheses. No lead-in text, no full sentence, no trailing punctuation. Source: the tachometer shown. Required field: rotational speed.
1400 (rpm)
